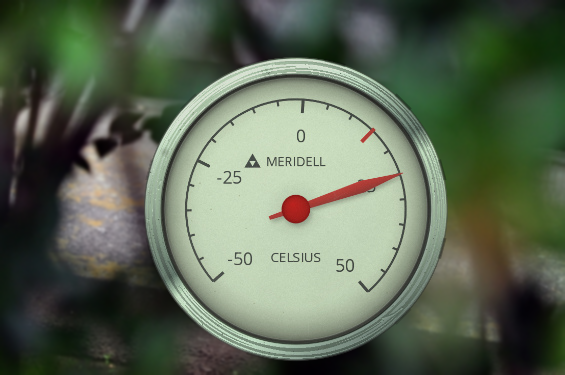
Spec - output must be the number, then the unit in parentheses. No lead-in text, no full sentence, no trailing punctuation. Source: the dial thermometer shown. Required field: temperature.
25 (°C)
